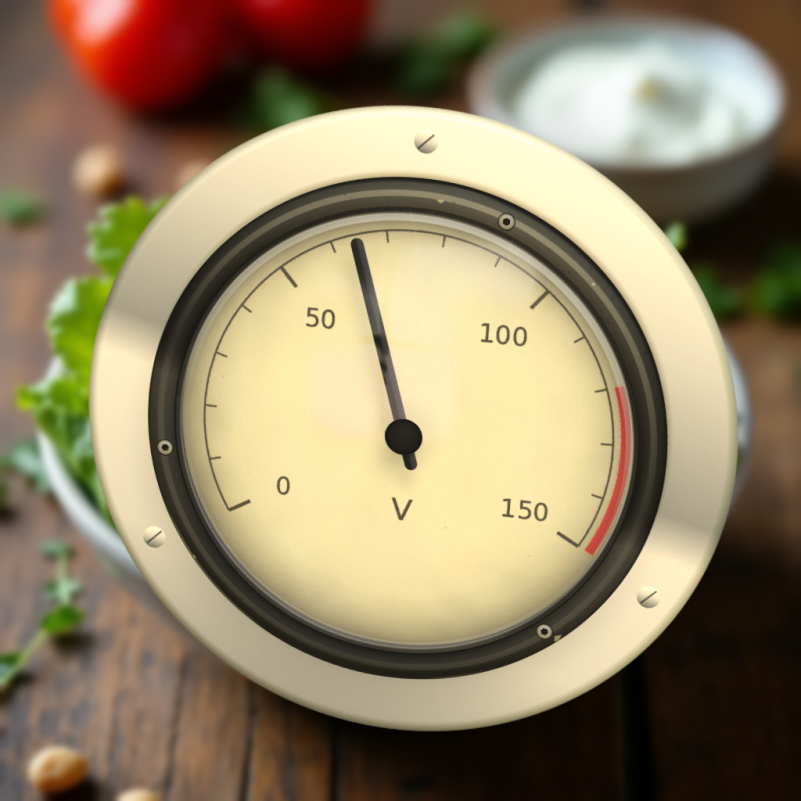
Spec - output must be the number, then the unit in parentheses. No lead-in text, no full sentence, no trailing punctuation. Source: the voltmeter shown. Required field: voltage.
65 (V)
